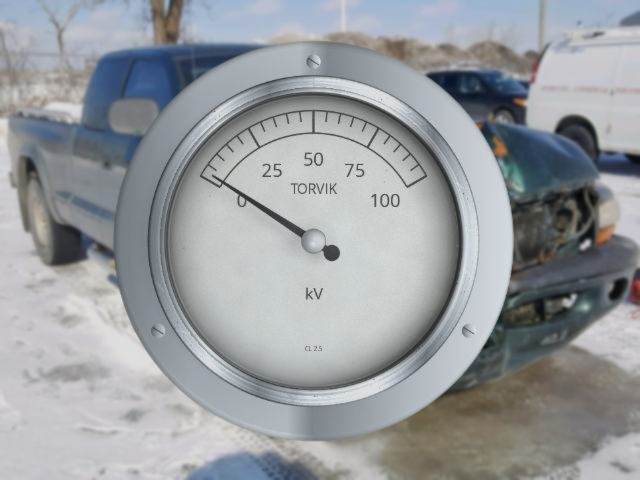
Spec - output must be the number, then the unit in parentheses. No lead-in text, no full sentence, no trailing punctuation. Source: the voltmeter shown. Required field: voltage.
2.5 (kV)
